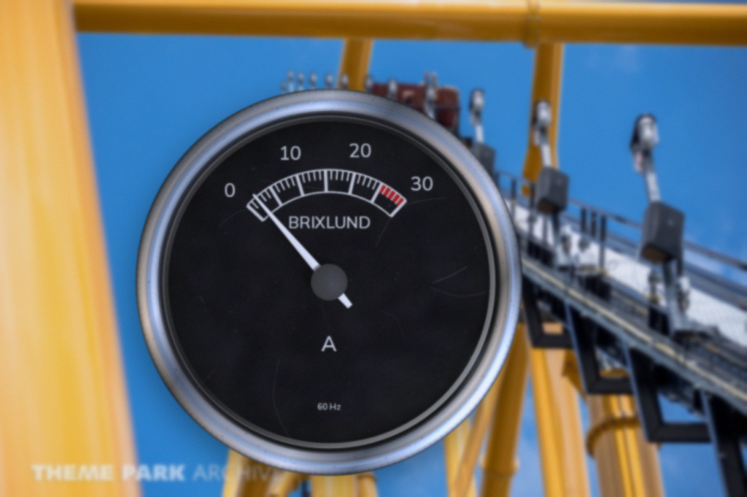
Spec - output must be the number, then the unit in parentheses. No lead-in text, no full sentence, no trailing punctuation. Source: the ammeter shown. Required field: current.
2 (A)
